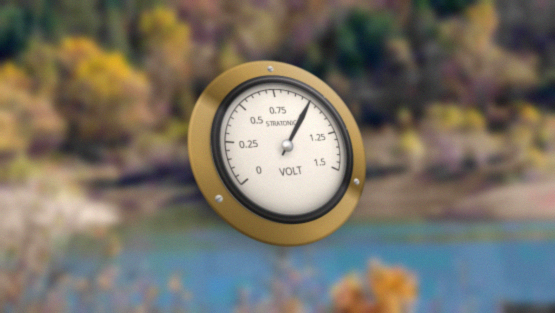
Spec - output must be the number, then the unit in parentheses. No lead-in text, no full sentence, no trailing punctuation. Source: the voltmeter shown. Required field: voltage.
1 (V)
